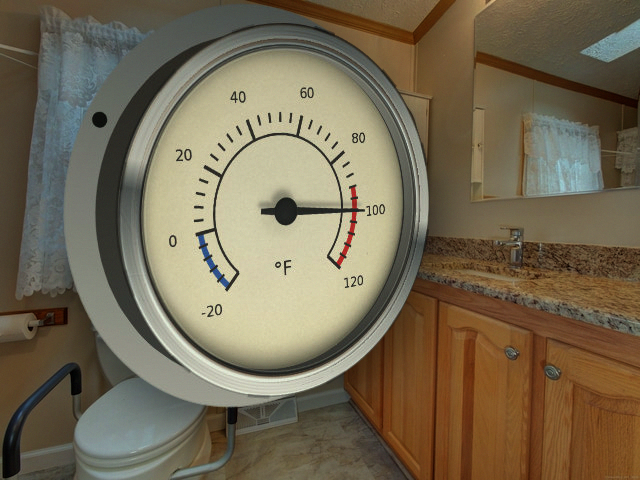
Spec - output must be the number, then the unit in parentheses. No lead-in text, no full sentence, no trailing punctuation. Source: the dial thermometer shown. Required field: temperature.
100 (°F)
